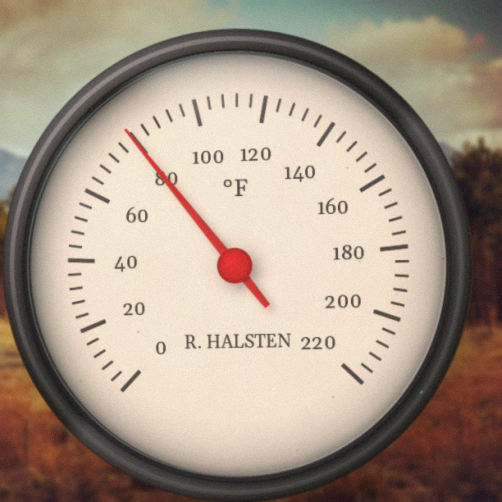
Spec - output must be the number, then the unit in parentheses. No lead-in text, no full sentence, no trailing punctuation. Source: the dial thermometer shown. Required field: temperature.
80 (°F)
